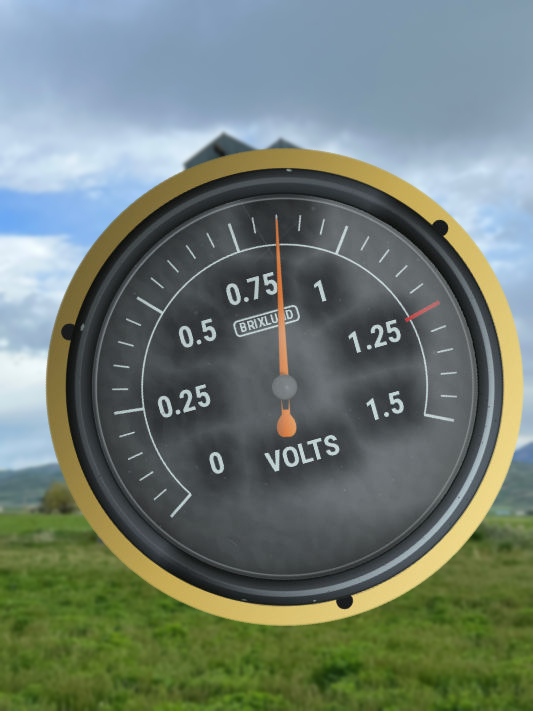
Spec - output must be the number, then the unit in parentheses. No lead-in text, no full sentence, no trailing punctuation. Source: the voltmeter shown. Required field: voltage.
0.85 (V)
